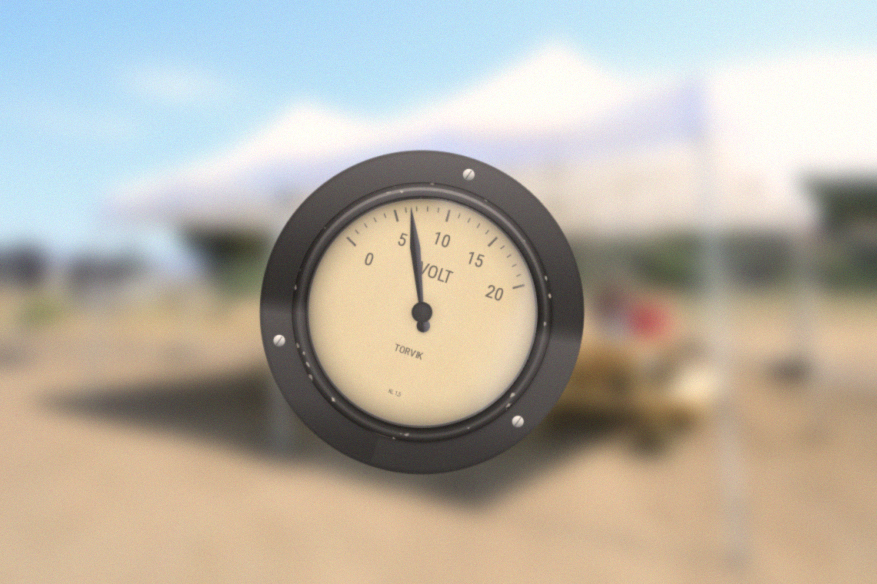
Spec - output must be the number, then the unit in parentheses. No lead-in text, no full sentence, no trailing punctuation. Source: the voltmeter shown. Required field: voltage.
6.5 (V)
